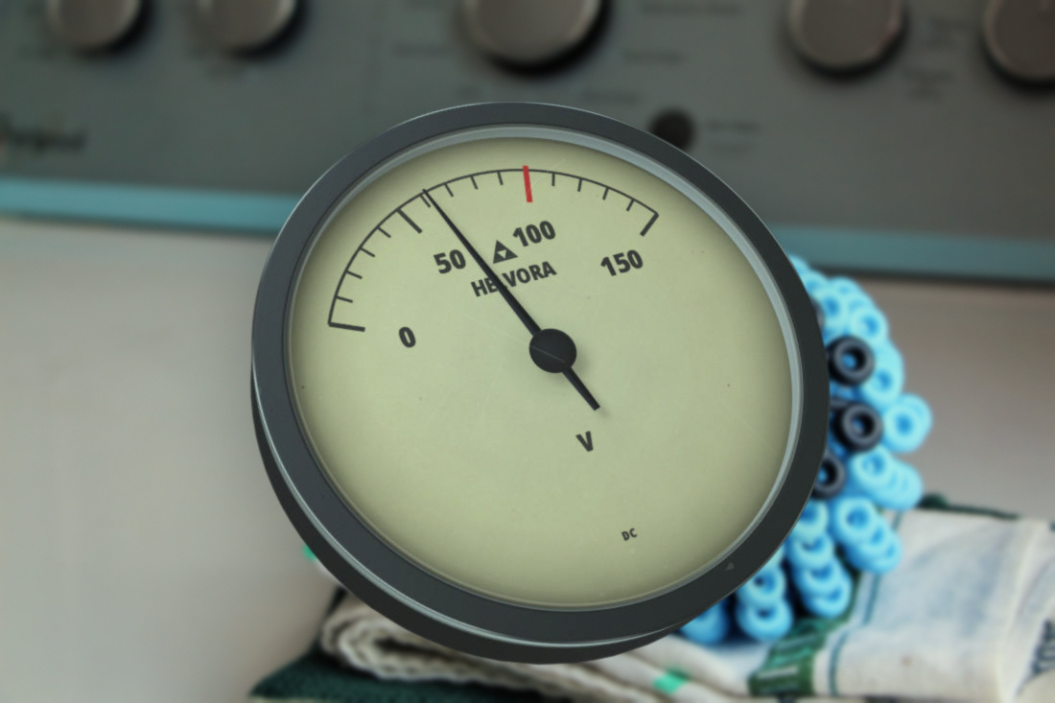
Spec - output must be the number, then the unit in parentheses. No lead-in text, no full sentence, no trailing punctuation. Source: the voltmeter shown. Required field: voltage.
60 (V)
